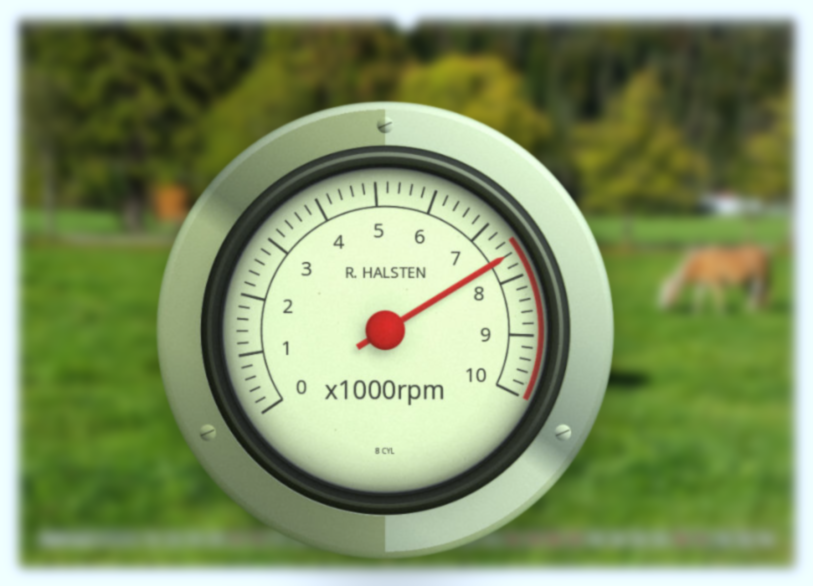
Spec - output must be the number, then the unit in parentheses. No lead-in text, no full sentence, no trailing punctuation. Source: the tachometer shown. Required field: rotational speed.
7600 (rpm)
